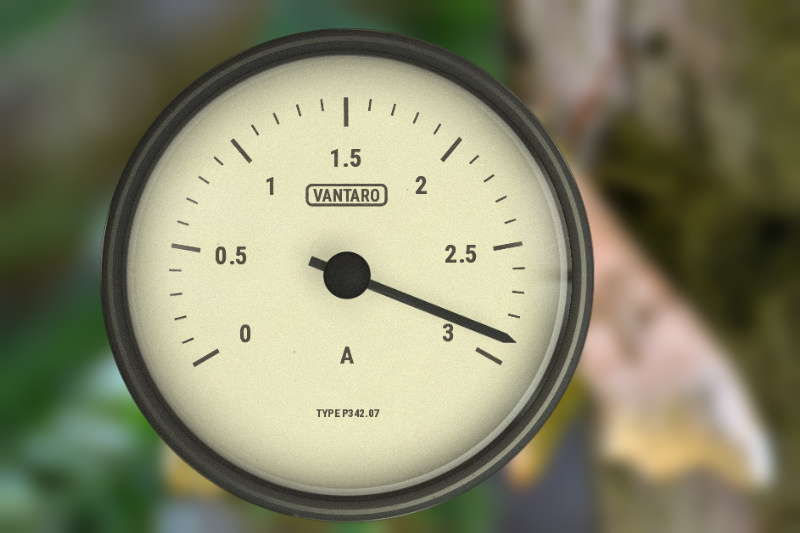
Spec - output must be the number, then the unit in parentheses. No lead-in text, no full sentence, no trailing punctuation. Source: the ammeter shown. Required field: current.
2.9 (A)
